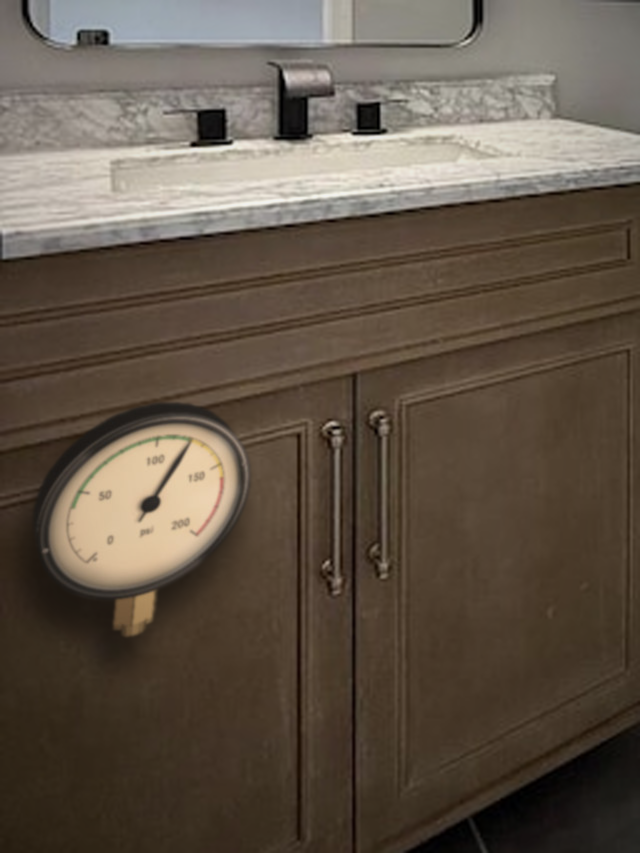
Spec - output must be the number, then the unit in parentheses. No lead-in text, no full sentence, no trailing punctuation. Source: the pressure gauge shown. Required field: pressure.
120 (psi)
